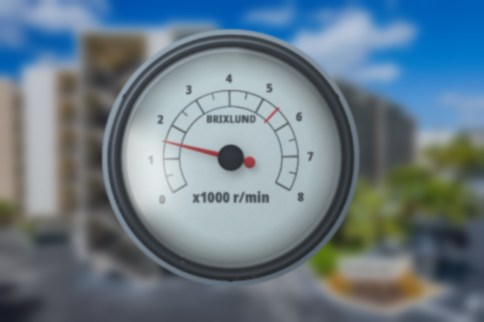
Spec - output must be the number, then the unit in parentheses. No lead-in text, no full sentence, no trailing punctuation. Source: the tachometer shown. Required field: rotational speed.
1500 (rpm)
